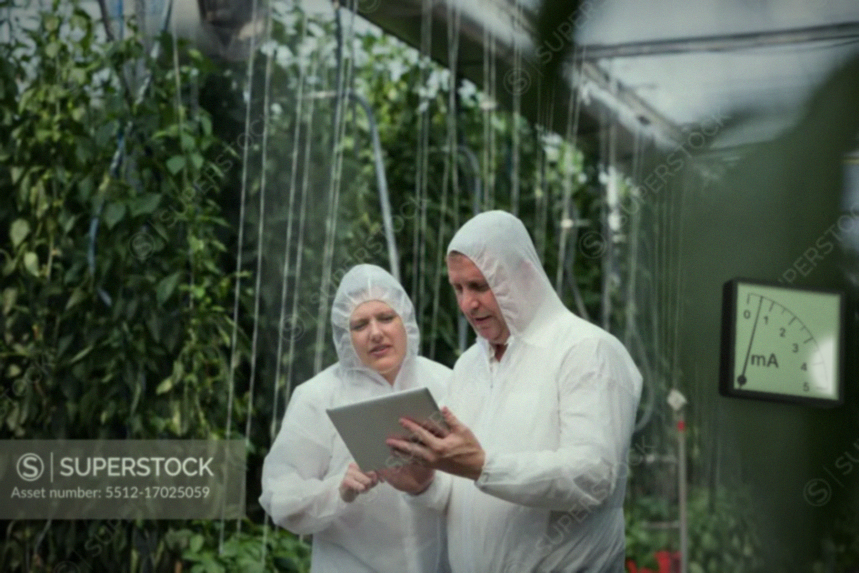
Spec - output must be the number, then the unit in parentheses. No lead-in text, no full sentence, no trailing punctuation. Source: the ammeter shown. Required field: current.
0.5 (mA)
